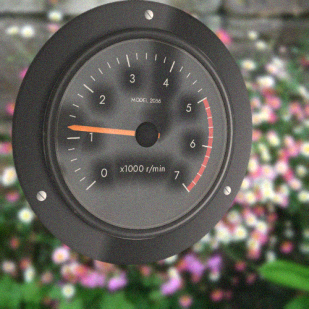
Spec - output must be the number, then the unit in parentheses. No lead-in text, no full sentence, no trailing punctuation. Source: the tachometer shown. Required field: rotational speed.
1200 (rpm)
